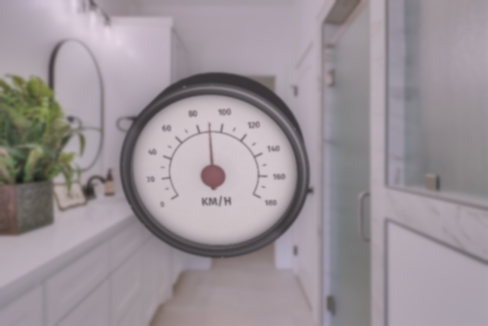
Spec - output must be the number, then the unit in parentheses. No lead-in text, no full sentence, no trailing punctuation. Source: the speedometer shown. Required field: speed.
90 (km/h)
